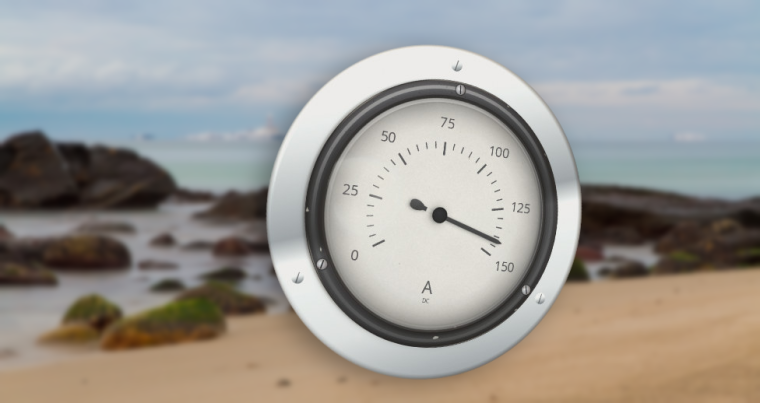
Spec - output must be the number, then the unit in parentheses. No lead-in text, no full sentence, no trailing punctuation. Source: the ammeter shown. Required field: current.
142.5 (A)
